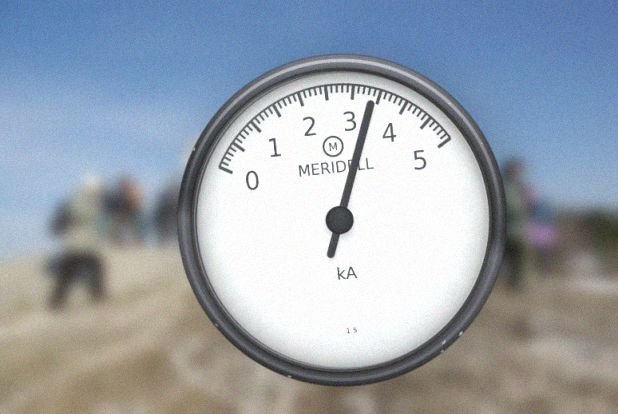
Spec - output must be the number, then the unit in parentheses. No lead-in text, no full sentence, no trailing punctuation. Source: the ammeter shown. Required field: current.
3.4 (kA)
